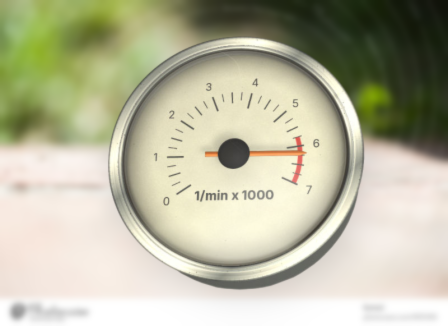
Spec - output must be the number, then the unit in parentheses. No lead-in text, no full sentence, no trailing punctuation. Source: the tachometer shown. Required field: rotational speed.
6250 (rpm)
